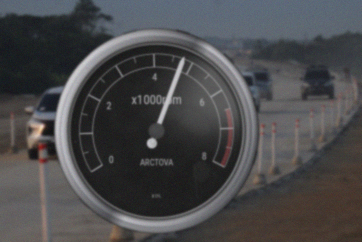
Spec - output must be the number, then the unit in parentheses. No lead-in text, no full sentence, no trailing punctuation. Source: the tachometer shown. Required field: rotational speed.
4750 (rpm)
